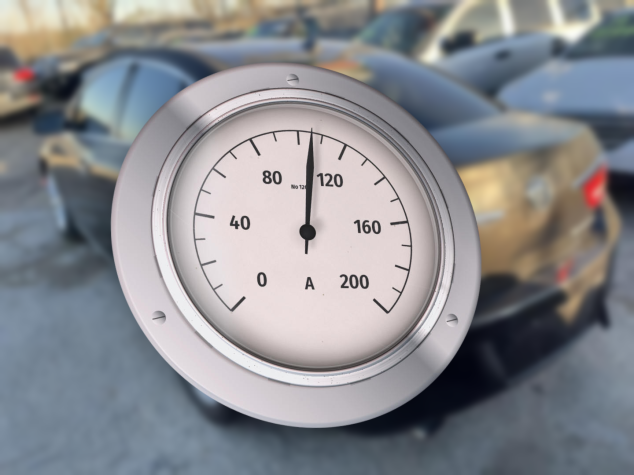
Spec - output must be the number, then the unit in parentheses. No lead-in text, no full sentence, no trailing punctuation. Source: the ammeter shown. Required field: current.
105 (A)
